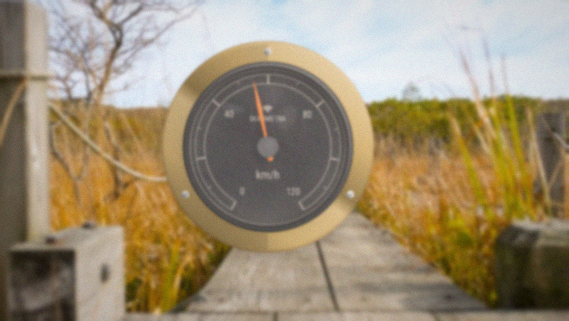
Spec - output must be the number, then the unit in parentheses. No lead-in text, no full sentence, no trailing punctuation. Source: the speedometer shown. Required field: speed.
55 (km/h)
